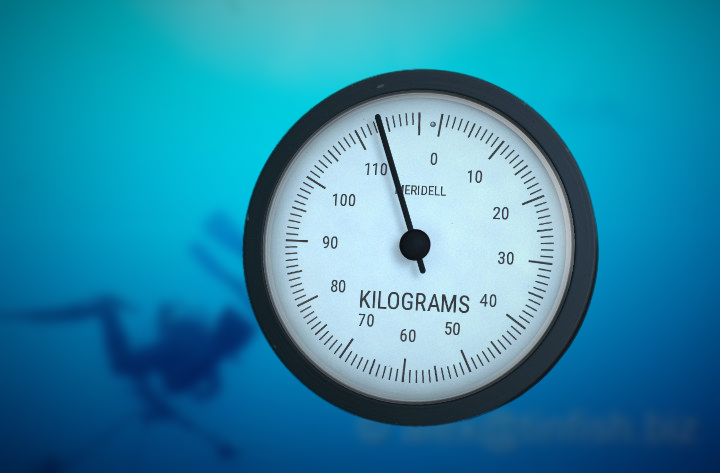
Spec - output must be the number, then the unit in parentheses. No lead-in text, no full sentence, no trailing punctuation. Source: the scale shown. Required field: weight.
114 (kg)
